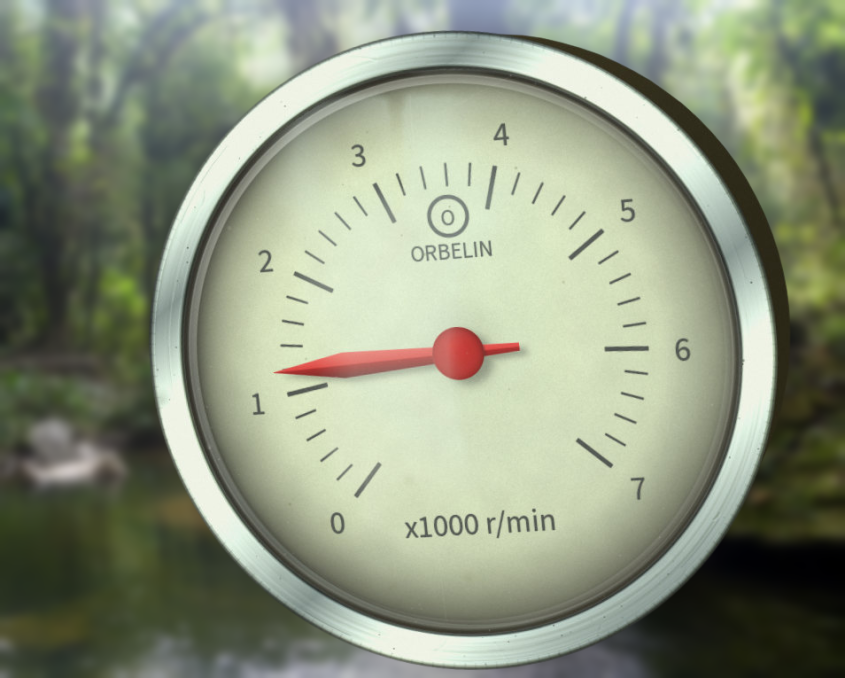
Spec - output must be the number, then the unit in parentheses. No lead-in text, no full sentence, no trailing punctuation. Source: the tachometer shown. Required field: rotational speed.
1200 (rpm)
